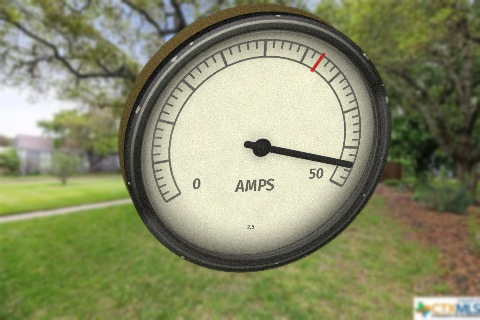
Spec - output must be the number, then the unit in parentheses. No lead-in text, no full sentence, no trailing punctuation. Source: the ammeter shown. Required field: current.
47 (A)
